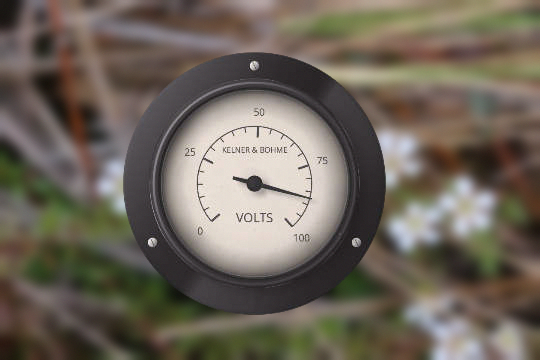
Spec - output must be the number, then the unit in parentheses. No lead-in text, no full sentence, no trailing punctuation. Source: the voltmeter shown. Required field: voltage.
87.5 (V)
